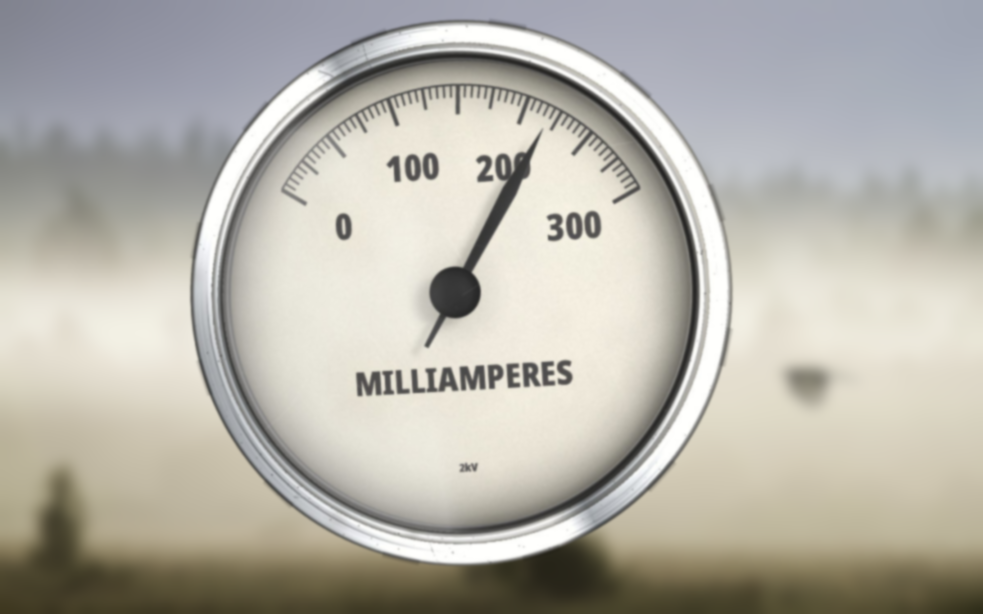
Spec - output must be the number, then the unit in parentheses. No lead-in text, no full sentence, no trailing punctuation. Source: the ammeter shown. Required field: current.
220 (mA)
